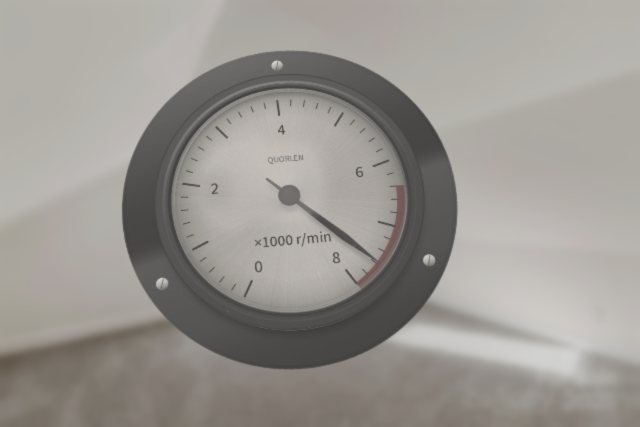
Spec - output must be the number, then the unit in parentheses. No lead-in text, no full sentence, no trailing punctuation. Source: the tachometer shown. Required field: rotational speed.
7600 (rpm)
